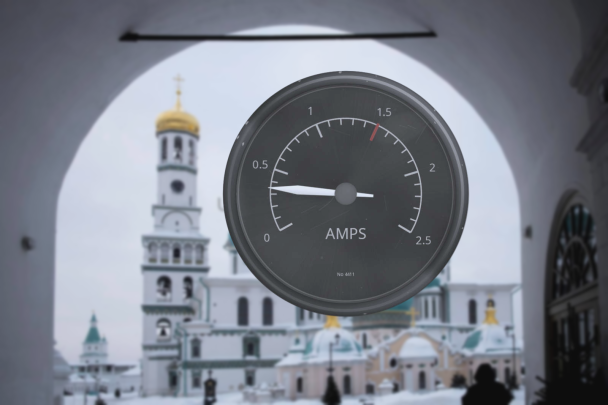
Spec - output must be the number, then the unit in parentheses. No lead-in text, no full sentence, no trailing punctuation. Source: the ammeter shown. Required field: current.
0.35 (A)
